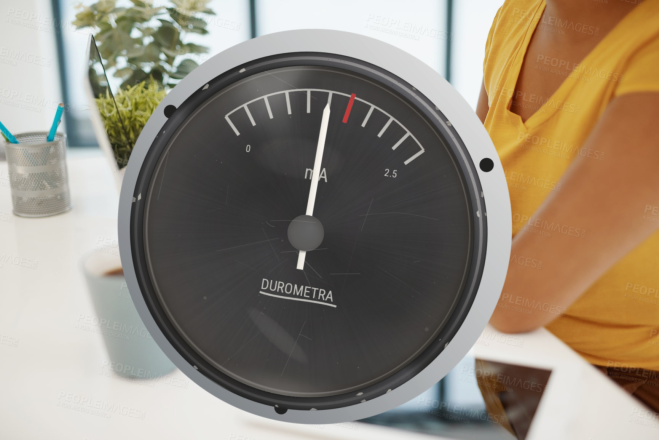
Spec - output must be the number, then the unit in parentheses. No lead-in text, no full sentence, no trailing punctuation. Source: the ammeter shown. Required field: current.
1.25 (mA)
